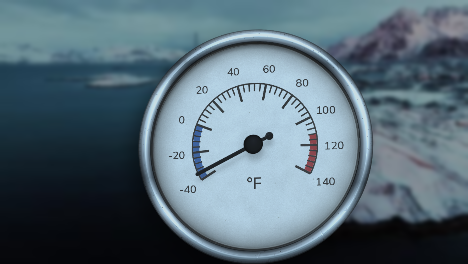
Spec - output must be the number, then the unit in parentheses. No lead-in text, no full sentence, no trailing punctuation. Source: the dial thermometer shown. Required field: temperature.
-36 (°F)
